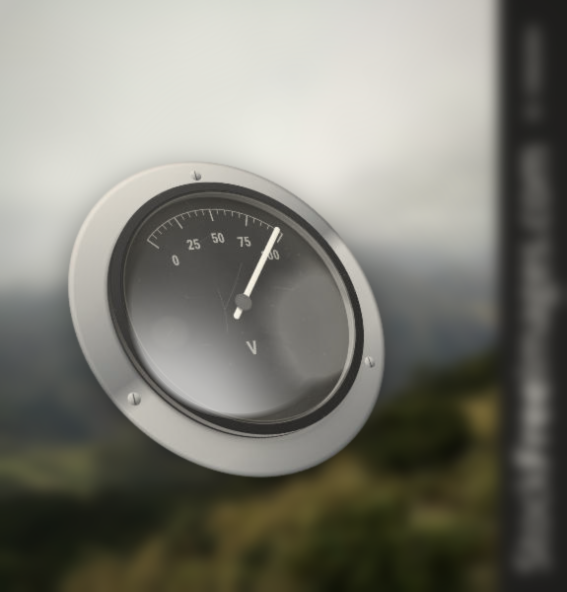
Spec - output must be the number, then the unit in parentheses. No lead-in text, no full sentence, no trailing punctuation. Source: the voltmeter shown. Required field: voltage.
95 (V)
